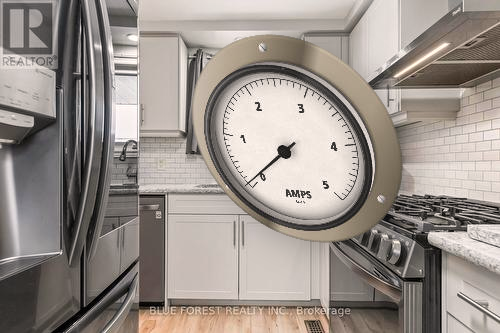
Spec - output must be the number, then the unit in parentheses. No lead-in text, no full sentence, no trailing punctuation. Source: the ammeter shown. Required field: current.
0.1 (A)
